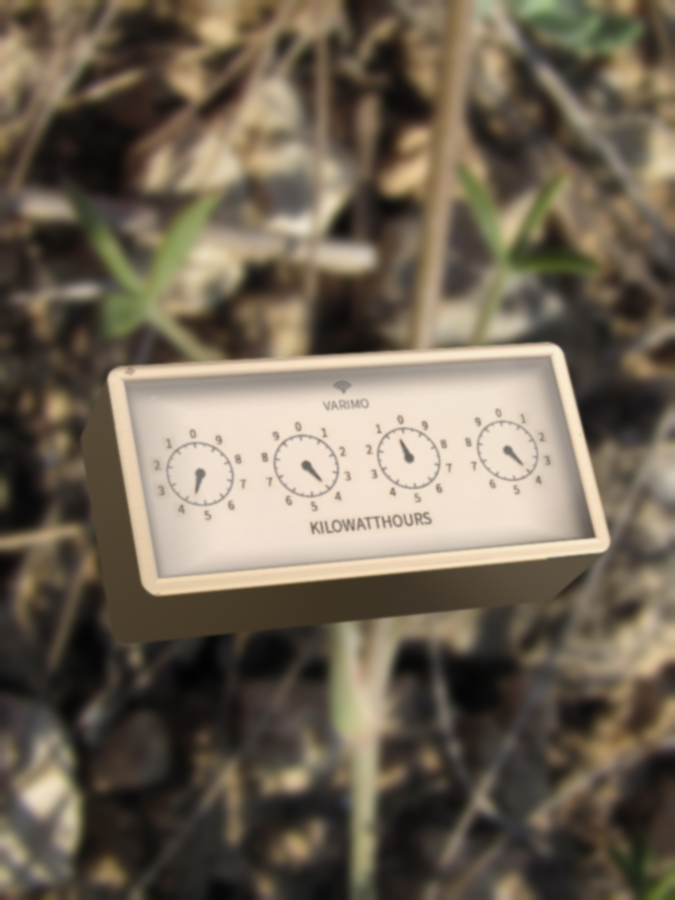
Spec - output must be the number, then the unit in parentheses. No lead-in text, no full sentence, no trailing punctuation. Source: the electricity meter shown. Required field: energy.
4404 (kWh)
